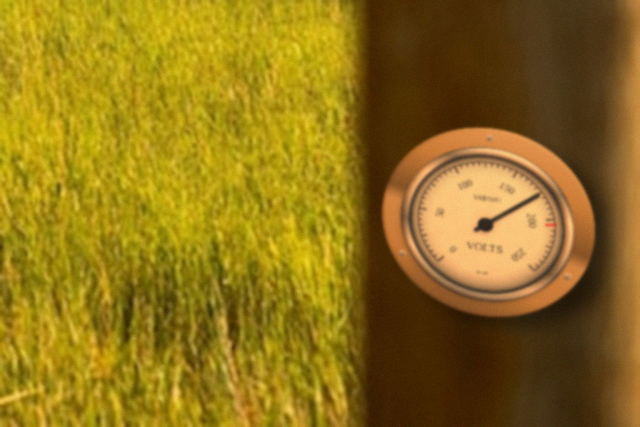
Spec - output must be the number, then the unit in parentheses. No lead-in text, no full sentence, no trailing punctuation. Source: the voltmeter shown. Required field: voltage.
175 (V)
